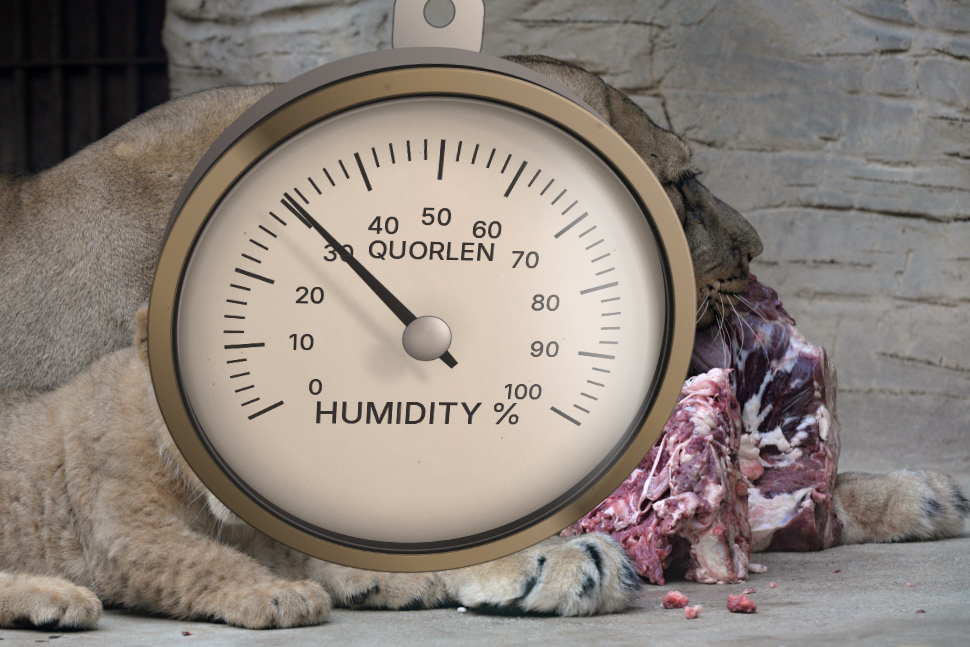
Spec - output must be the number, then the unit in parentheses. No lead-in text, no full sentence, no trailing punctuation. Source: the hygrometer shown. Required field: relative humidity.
31 (%)
